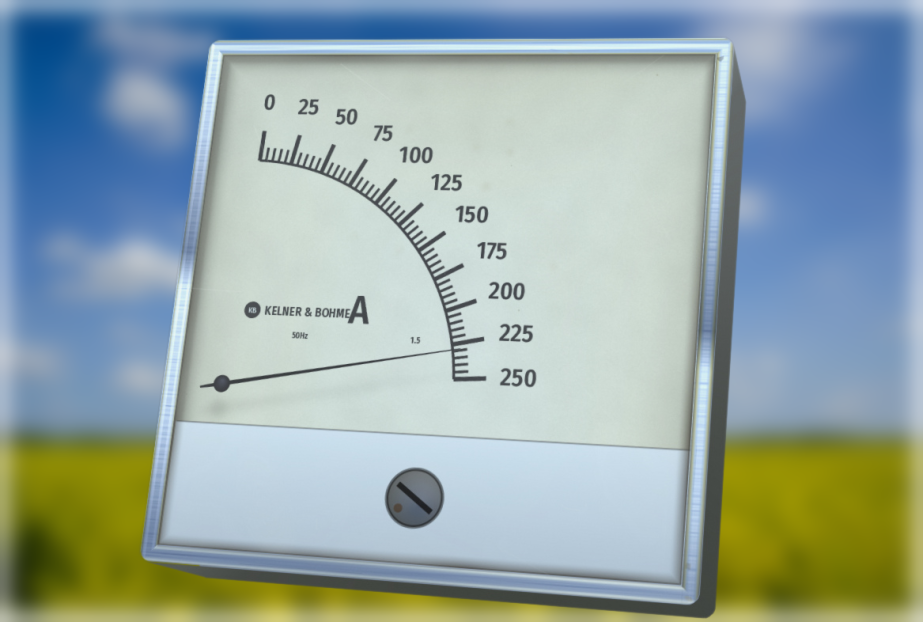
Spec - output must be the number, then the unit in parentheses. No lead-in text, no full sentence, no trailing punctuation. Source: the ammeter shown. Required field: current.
230 (A)
